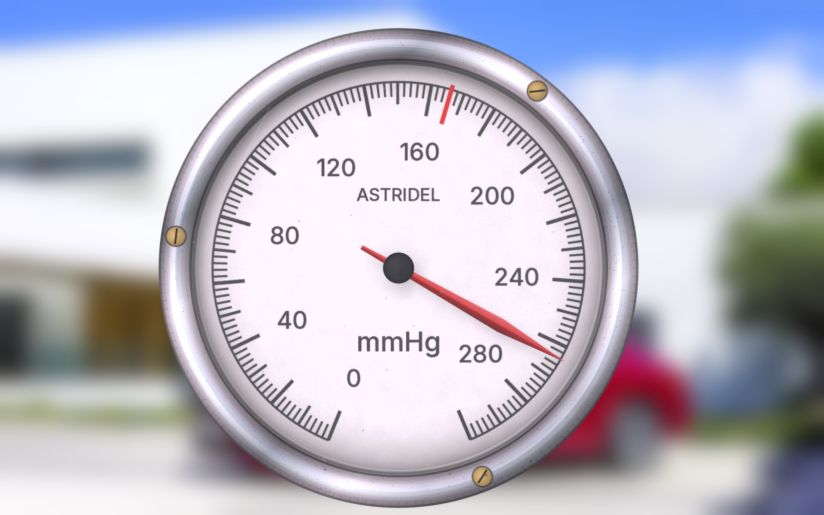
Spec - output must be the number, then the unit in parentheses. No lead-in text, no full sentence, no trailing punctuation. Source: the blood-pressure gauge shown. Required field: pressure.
264 (mmHg)
